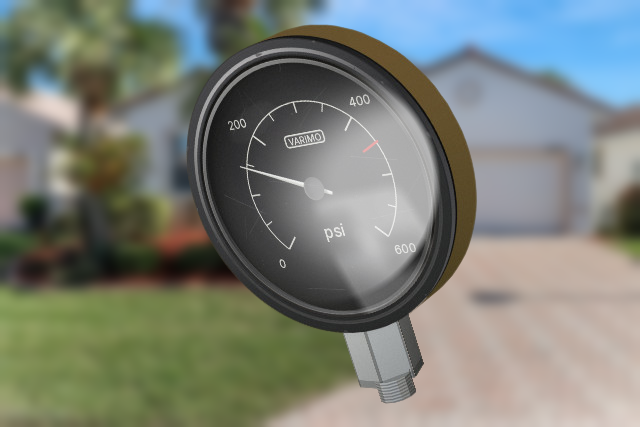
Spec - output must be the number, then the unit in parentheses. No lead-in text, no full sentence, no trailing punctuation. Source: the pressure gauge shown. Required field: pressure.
150 (psi)
